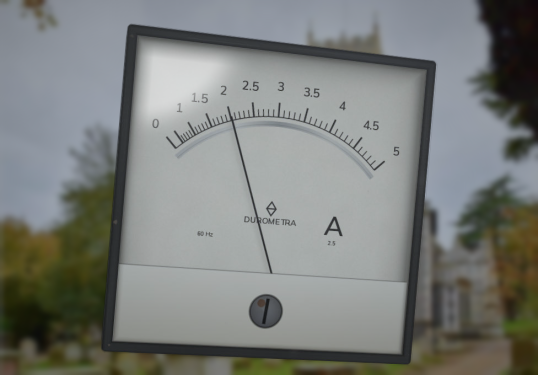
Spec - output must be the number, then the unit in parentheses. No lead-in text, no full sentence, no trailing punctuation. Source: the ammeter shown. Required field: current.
2 (A)
